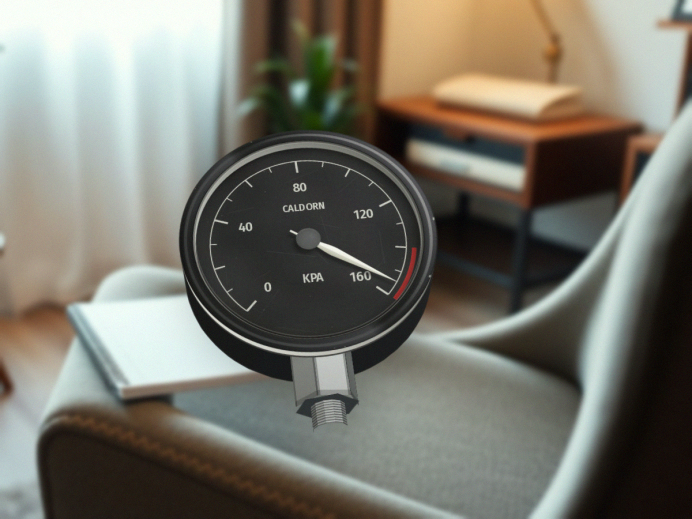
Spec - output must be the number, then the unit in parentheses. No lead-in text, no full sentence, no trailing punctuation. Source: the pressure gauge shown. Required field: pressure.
155 (kPa)
